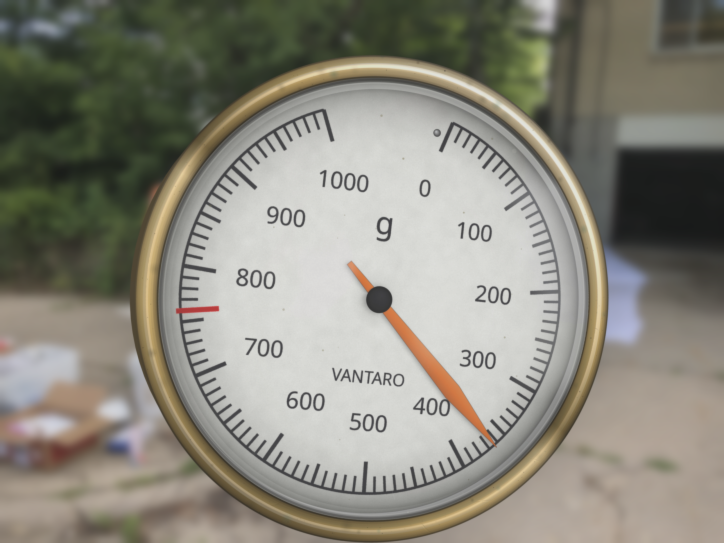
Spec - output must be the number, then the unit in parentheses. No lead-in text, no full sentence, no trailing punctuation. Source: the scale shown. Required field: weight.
365 (g)
